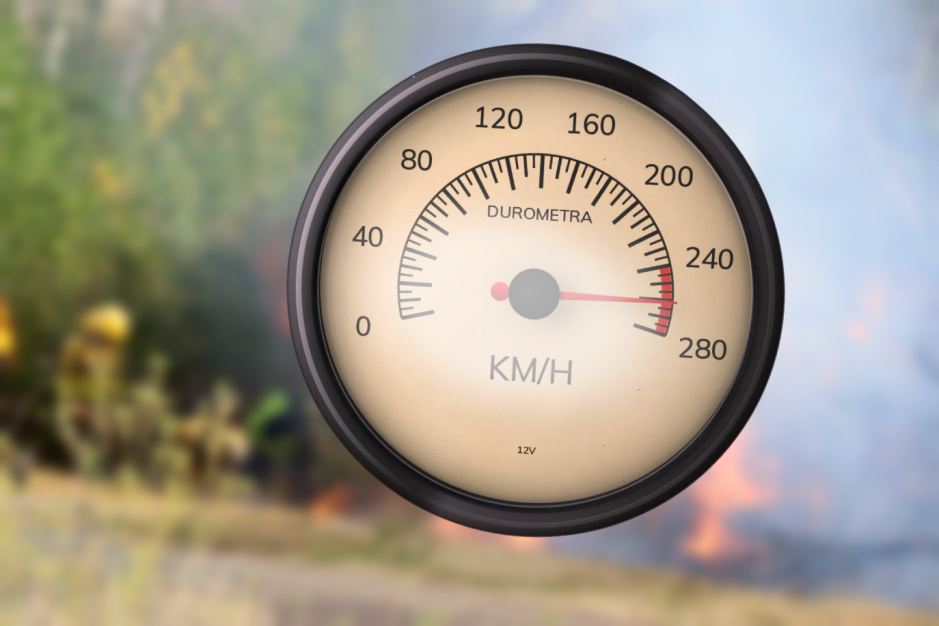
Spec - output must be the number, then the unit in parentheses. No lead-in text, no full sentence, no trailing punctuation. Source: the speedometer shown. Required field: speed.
260 (km/h)
